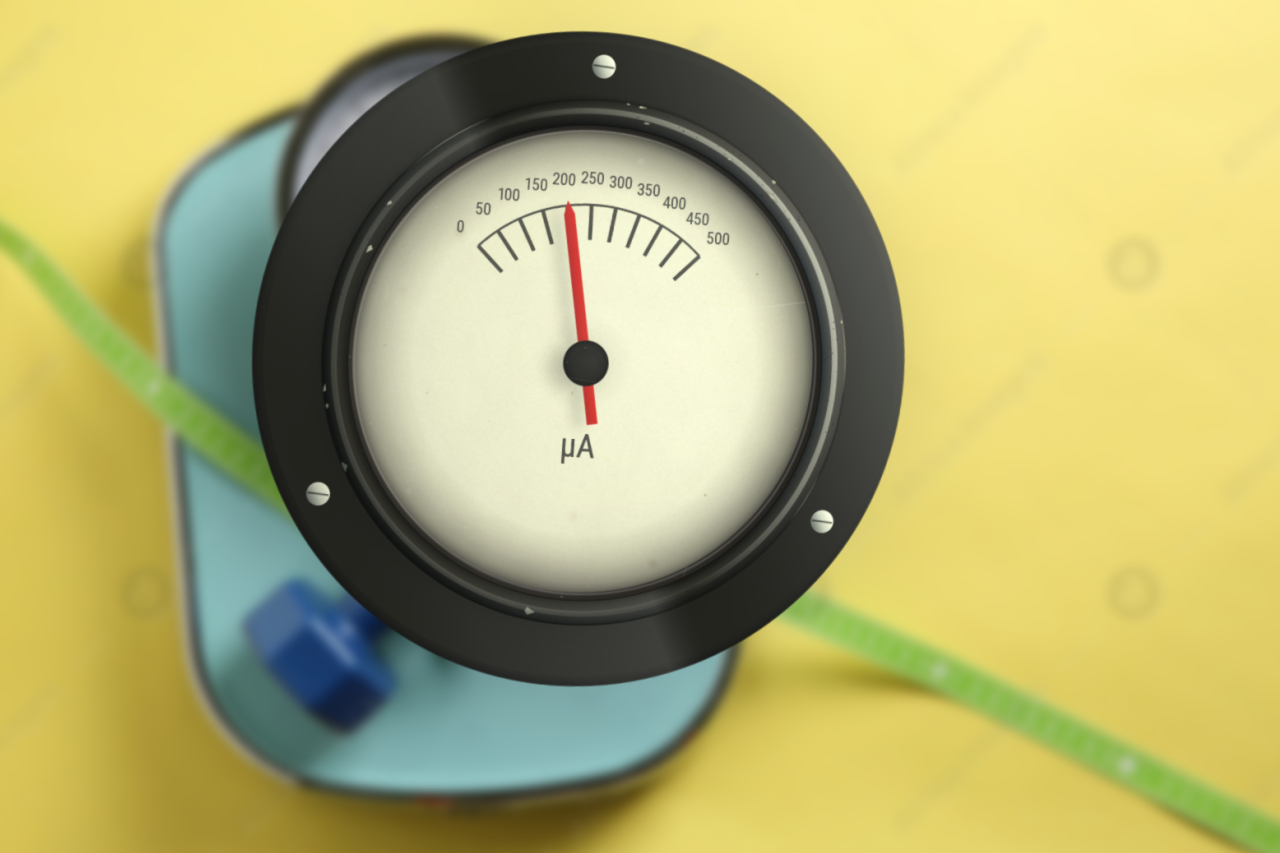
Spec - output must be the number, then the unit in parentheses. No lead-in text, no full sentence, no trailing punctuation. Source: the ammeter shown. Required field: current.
200 (µA)
